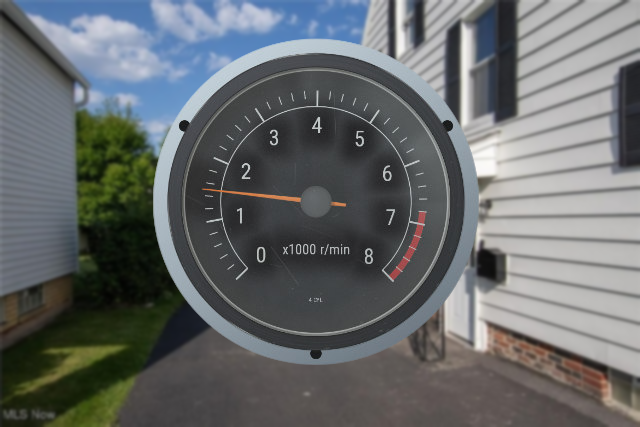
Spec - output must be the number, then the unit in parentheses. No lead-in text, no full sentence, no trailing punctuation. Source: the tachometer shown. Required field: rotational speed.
1500 (rpm)
